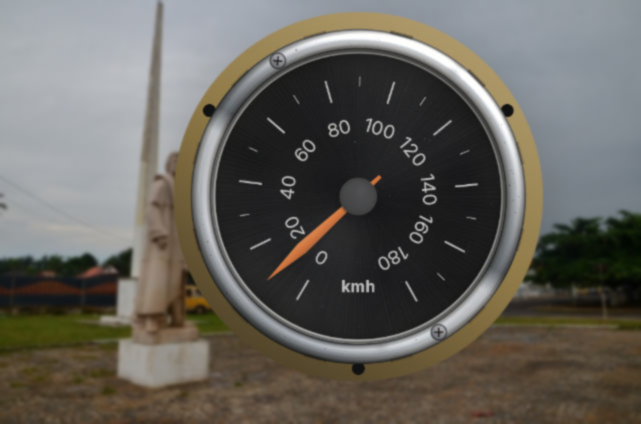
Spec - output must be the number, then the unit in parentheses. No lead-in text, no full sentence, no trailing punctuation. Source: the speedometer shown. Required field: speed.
10 (km/h)
